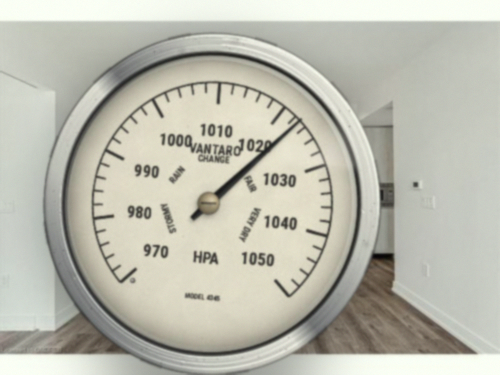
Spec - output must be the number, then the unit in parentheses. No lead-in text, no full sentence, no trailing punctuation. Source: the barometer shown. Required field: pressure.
1023 (hPa)
